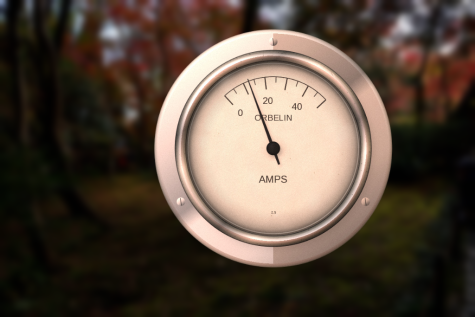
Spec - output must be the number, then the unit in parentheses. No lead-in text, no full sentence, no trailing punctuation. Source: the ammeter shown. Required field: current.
12.5 (A)
